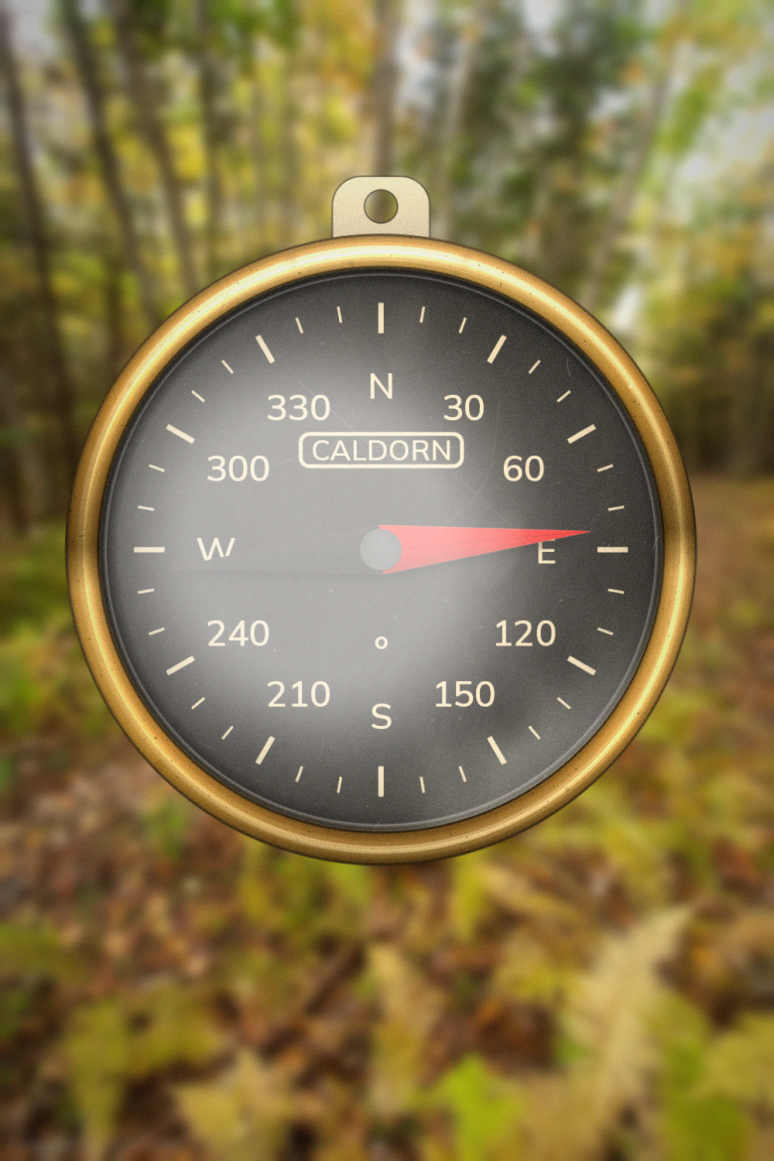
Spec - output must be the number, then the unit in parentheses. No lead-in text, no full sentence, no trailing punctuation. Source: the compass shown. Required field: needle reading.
85 (°)
